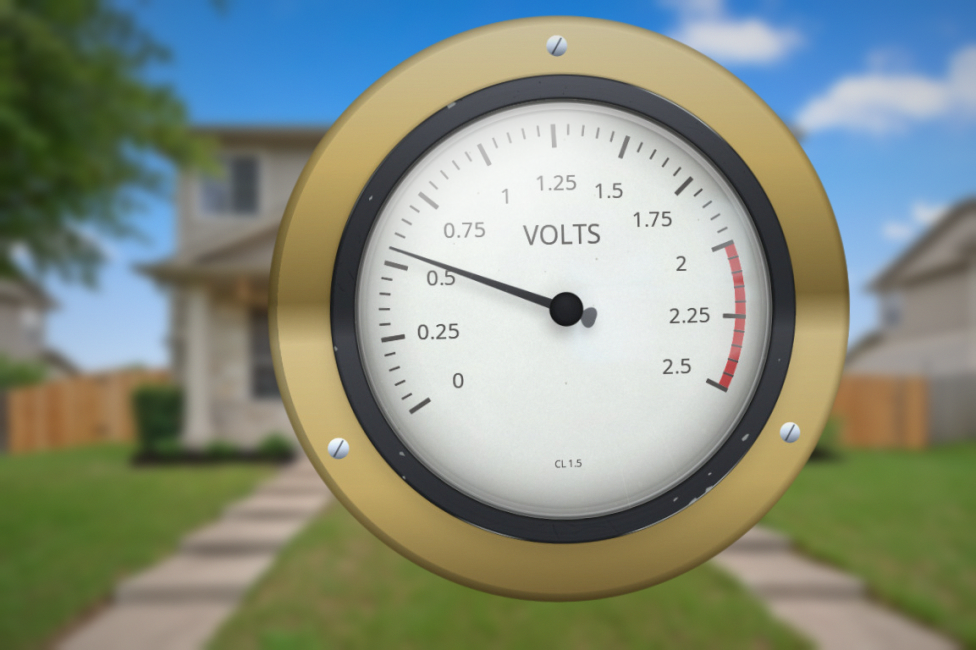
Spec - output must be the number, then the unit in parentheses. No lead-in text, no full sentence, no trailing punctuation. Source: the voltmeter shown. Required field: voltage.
0.55 (V)
